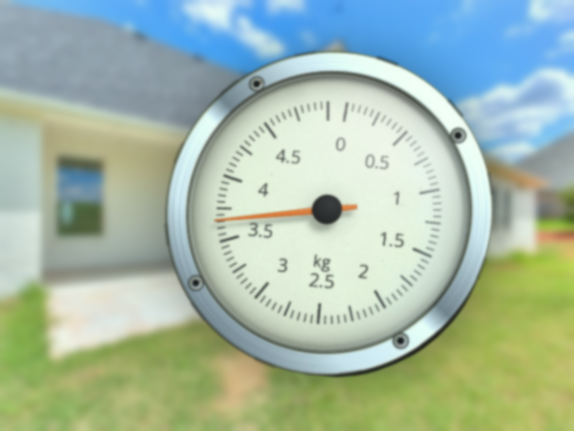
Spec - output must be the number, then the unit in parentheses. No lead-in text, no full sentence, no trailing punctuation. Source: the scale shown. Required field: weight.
3.65 (kg)
